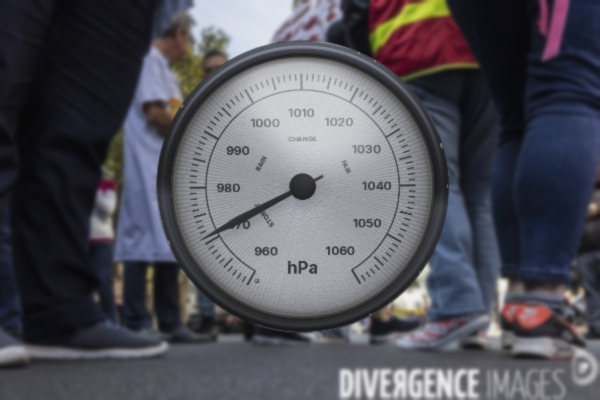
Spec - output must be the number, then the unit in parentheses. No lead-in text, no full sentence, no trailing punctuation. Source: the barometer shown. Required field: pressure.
971 (hPa)
